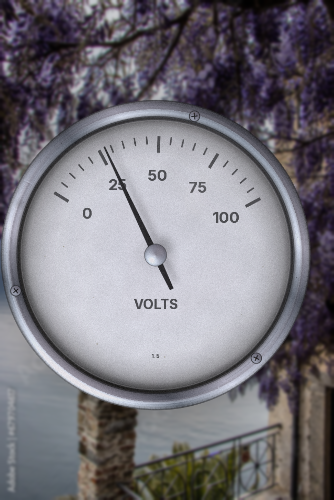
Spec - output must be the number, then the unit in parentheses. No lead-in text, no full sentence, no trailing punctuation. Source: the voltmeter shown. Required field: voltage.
27.5 (V)
